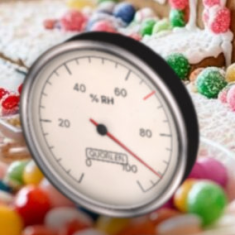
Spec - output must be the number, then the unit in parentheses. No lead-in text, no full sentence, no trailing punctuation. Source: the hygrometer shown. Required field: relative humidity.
92 (%)
